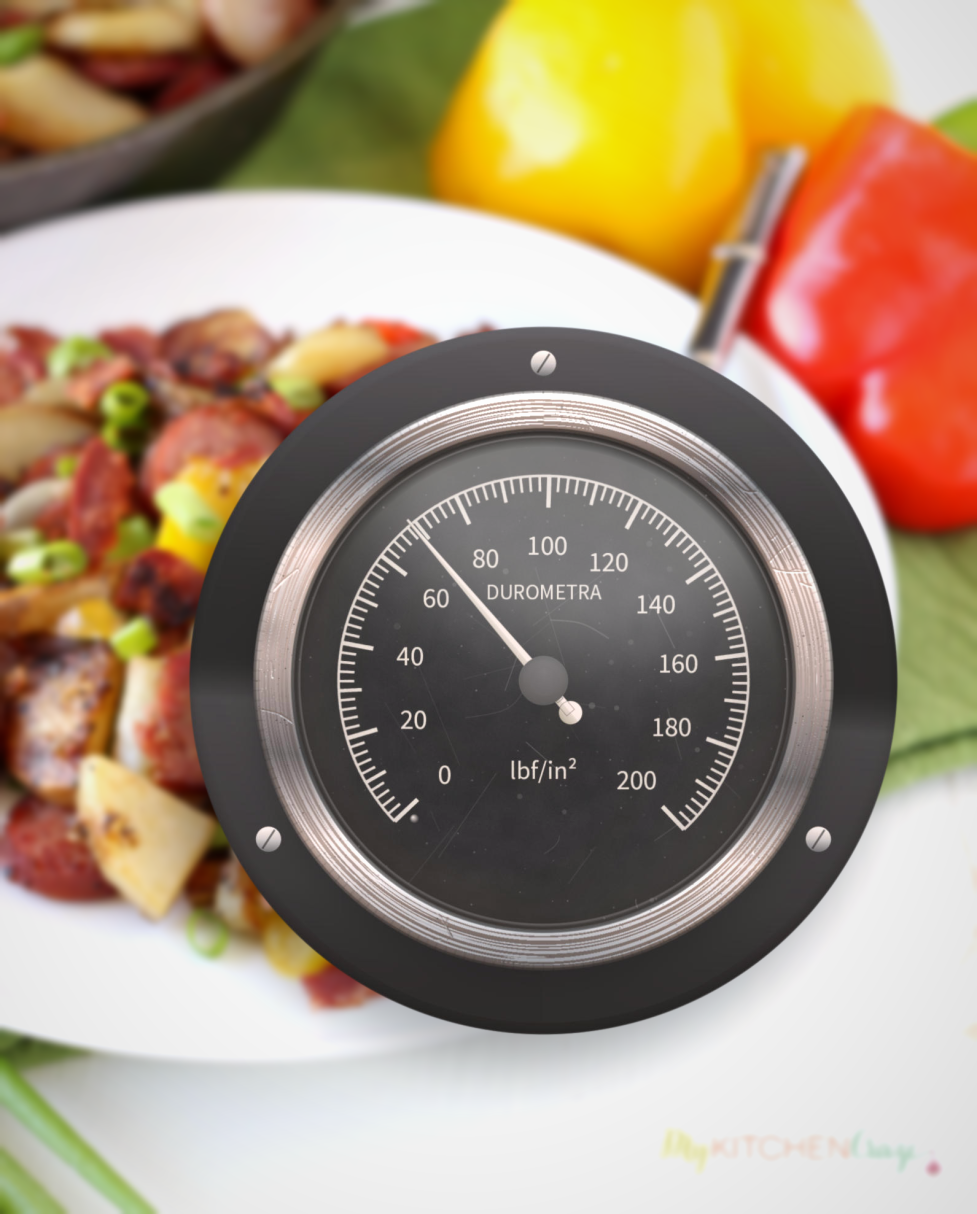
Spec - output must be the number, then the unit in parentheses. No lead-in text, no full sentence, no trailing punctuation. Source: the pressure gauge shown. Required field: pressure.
69 (psi)
